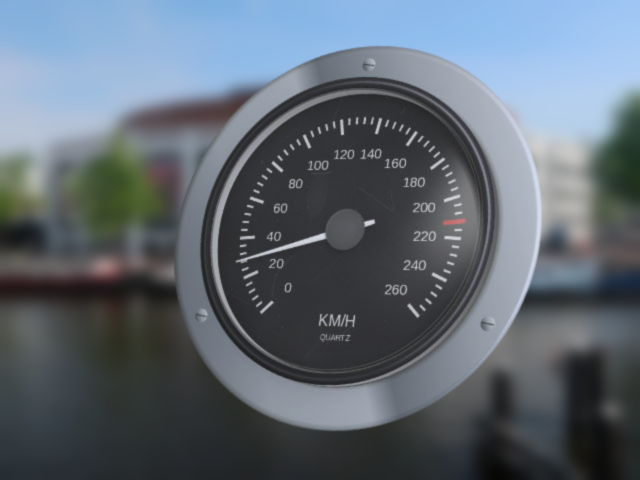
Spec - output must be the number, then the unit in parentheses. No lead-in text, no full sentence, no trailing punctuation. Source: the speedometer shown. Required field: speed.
28 (km/h)
